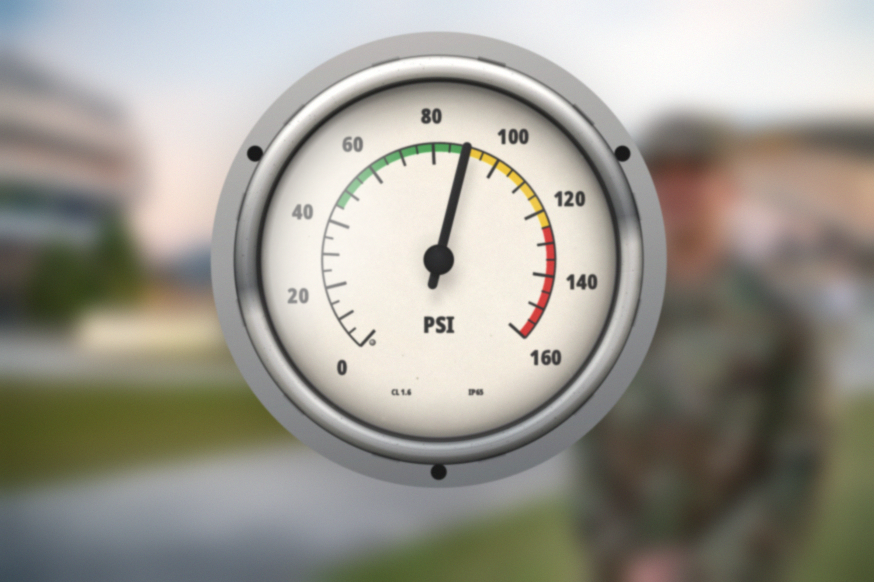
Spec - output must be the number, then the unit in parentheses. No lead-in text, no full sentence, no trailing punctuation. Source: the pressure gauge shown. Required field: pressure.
90 (psi)
